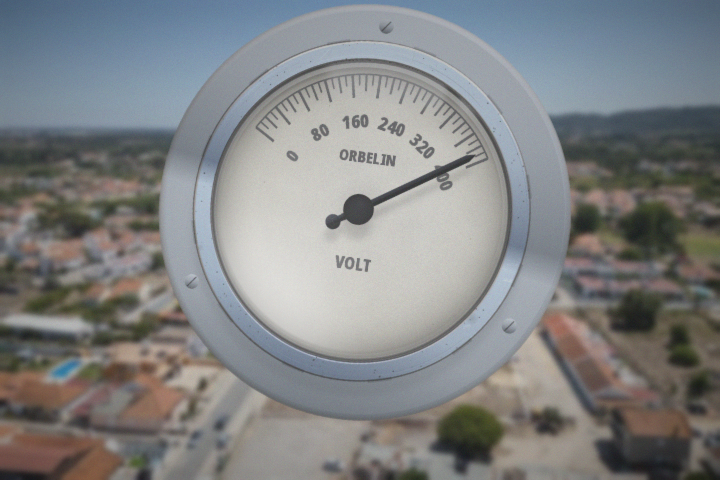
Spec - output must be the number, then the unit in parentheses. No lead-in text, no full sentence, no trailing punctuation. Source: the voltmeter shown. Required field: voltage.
390 (V)
